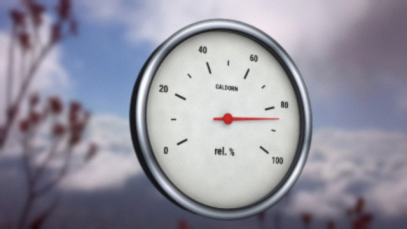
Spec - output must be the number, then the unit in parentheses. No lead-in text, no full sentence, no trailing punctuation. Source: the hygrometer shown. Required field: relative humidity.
85 (%)
